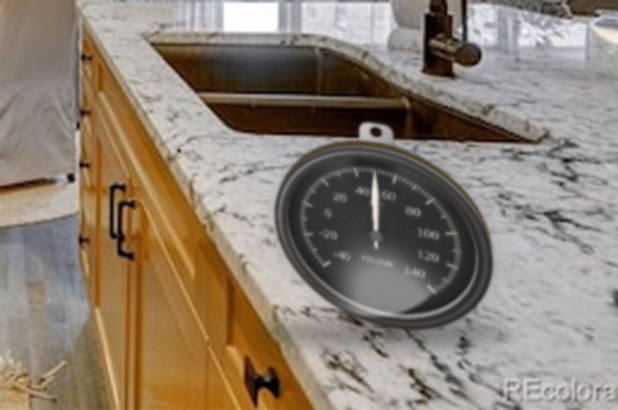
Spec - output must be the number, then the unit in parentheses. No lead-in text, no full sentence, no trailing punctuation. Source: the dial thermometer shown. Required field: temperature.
50 (°F)
